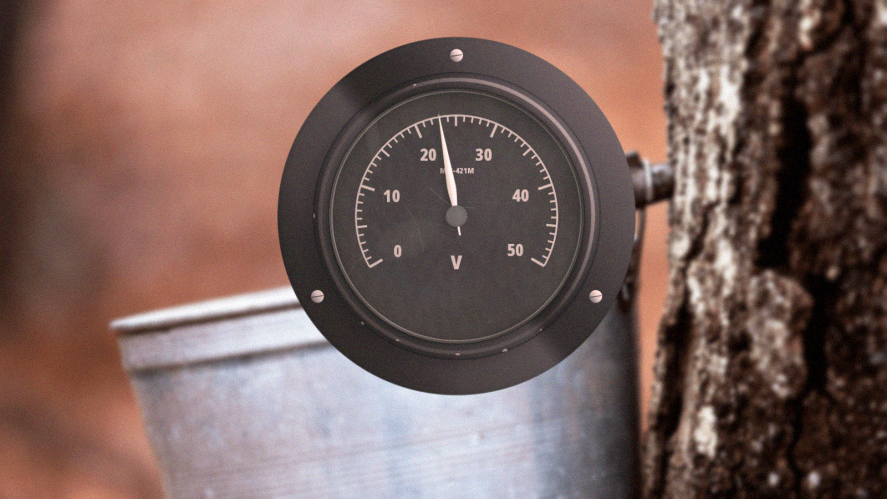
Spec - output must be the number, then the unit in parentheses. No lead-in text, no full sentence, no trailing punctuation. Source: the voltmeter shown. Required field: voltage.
23 (V)
